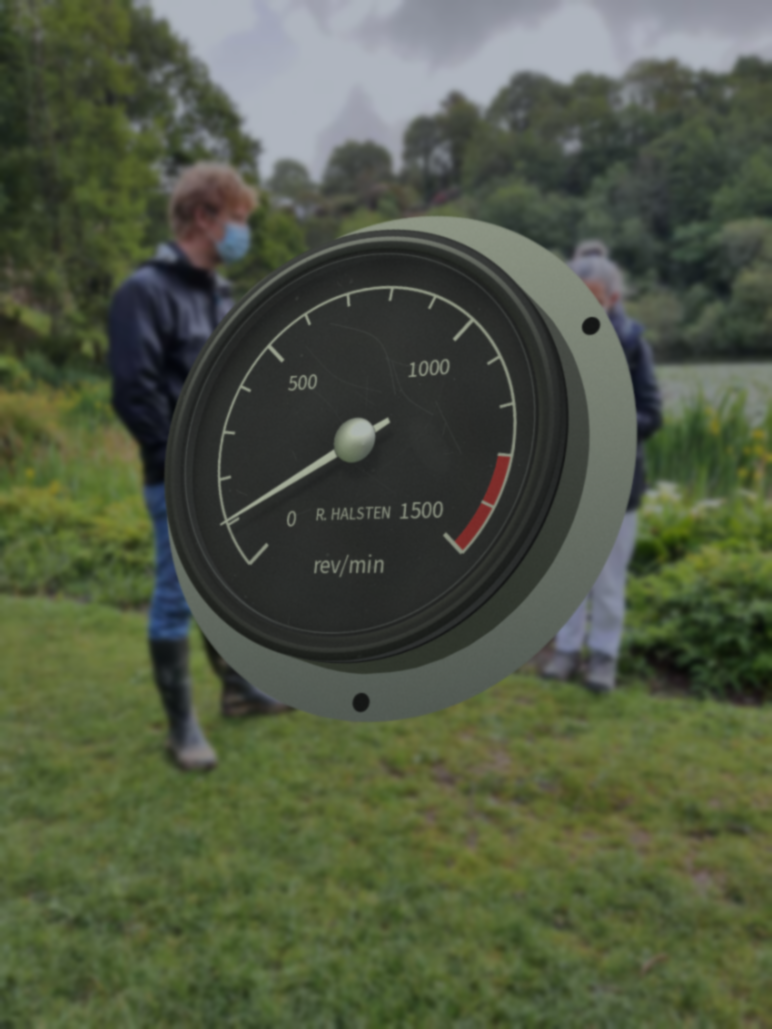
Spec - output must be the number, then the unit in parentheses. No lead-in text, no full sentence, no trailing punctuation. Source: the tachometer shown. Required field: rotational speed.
100 (rpm)
